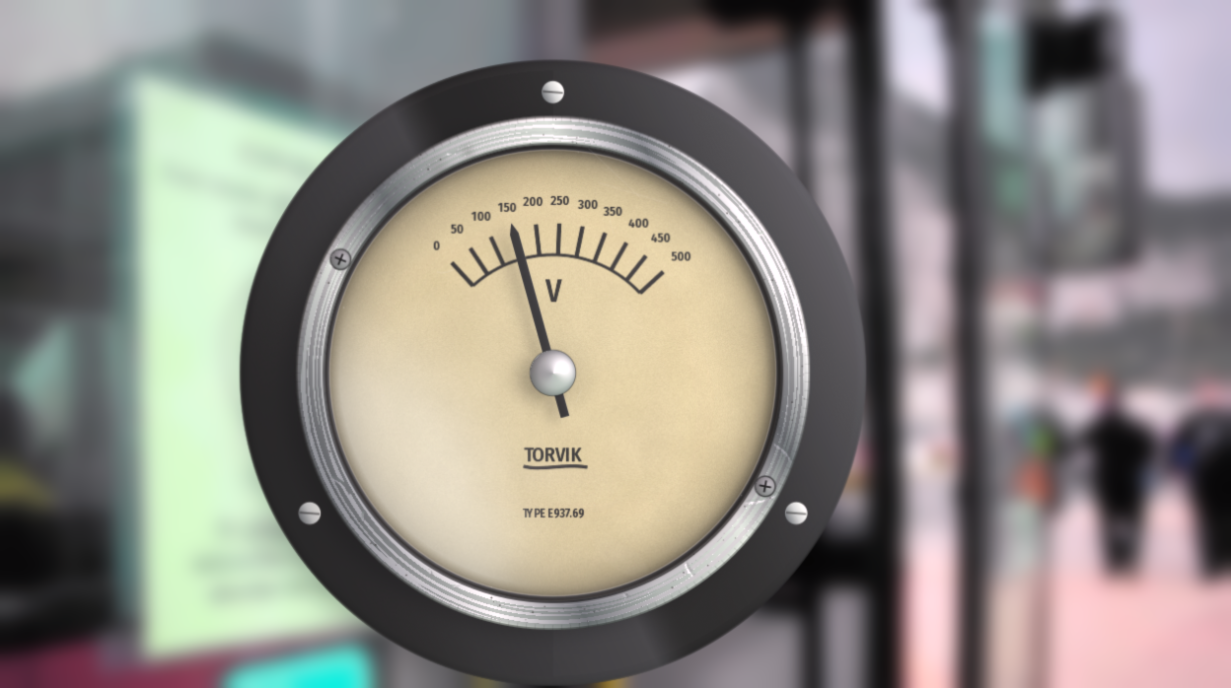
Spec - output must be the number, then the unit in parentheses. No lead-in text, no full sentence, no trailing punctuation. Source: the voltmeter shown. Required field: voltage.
150 (V)
